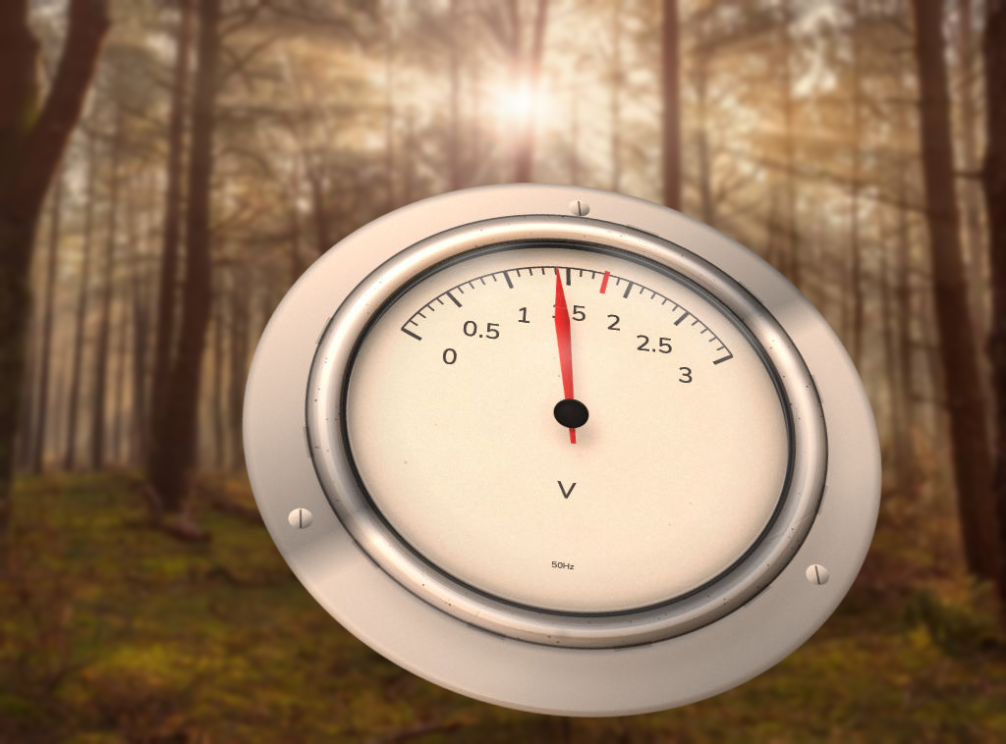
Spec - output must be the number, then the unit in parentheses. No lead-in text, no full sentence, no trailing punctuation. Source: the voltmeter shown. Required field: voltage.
1.4 (V)
